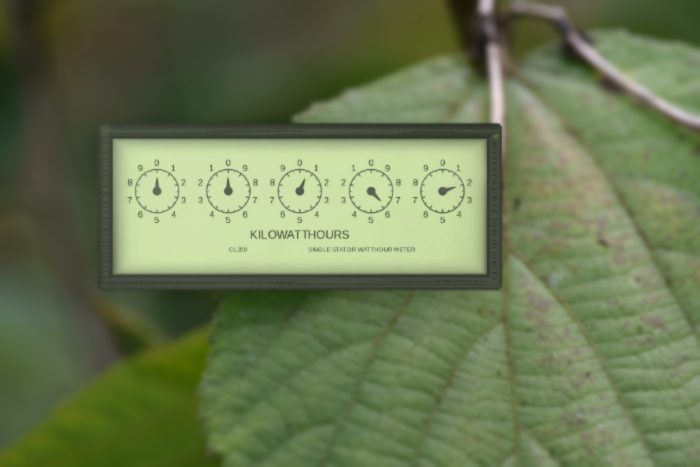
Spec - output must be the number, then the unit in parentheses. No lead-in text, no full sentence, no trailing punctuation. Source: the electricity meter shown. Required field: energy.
62 (kWh)
